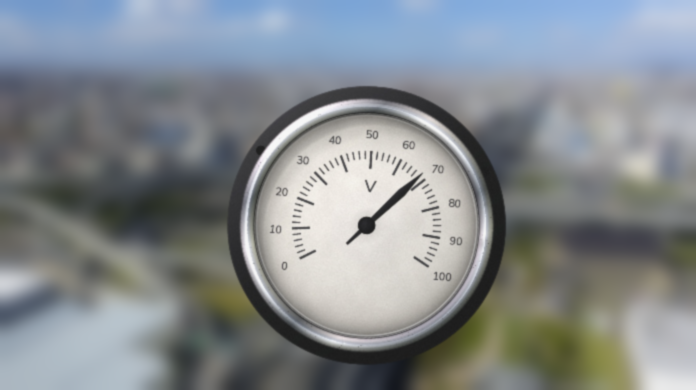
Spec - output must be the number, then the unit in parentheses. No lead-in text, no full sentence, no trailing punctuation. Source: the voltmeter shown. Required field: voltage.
68 (V)
